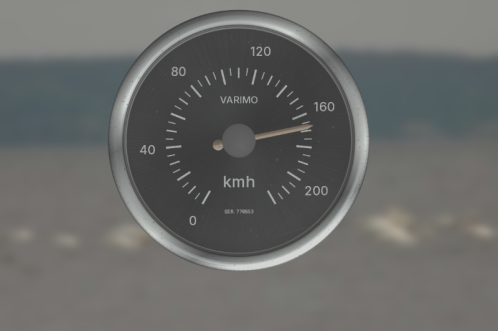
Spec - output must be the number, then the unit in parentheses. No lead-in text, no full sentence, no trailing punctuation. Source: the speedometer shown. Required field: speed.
167.5 (km/h)
